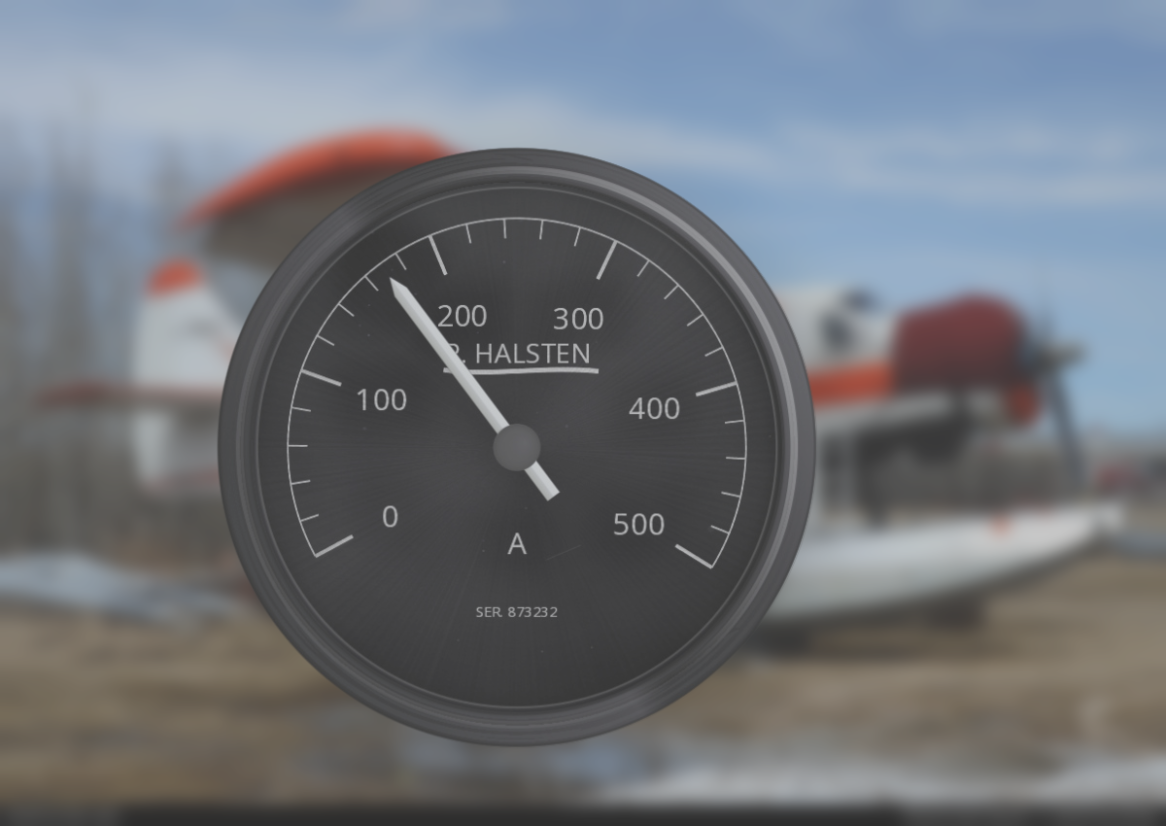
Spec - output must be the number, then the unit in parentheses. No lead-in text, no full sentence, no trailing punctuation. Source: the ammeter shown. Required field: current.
170 (A)
